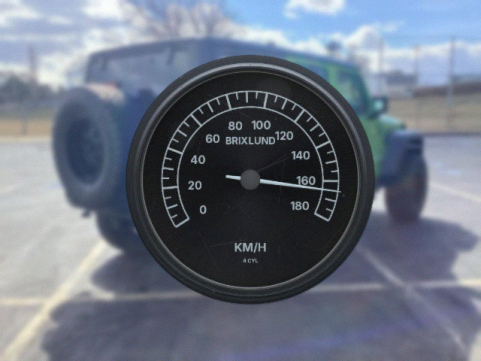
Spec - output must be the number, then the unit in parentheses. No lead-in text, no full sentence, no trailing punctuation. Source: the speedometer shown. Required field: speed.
165 (km/h)
